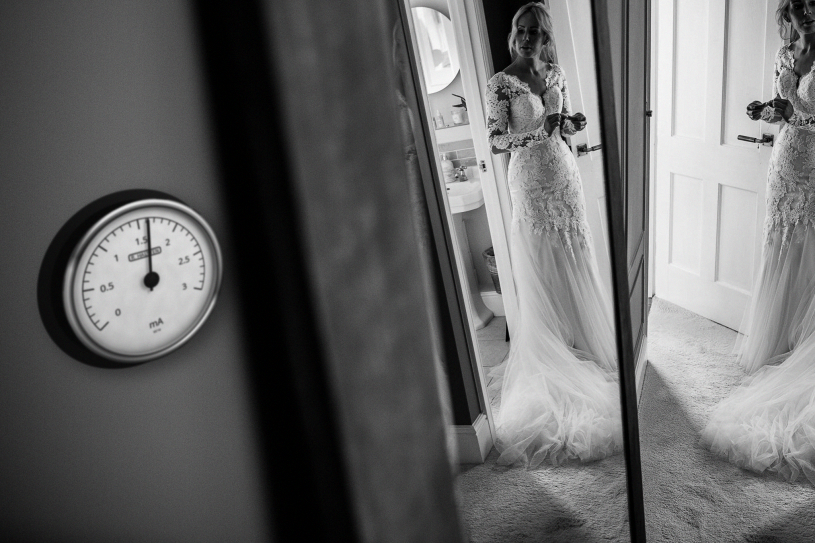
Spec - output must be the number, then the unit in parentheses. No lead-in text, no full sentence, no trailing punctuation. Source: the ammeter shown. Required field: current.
1.6 (mA)
